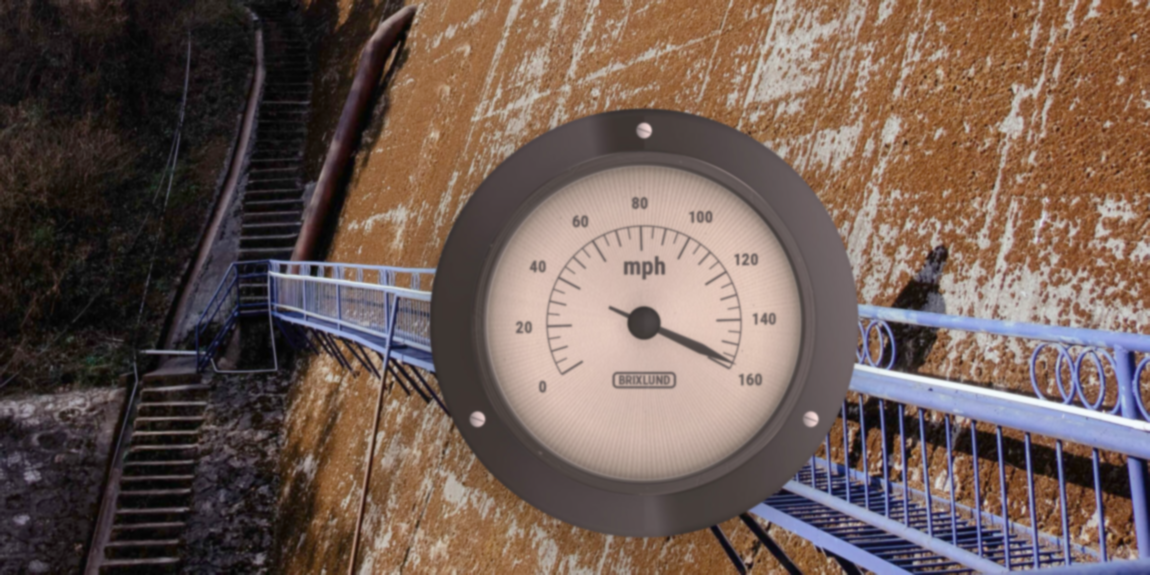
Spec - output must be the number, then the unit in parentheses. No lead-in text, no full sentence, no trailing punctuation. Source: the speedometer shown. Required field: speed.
157.5 (mph)
